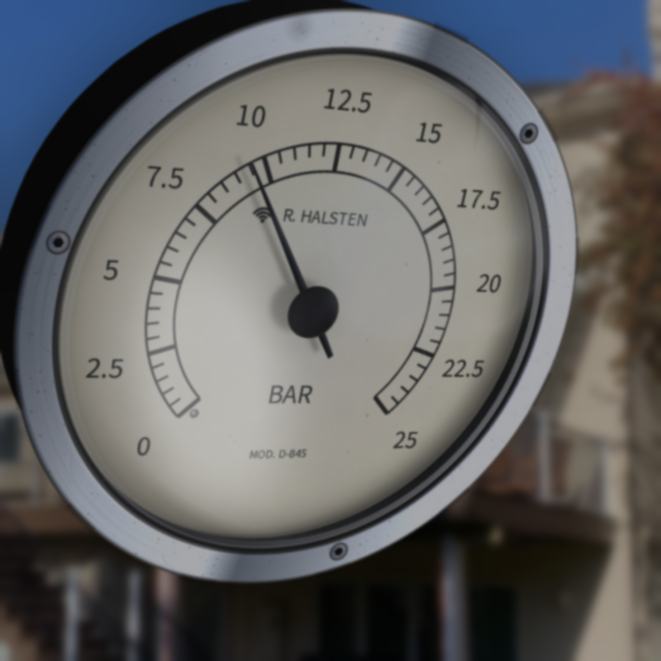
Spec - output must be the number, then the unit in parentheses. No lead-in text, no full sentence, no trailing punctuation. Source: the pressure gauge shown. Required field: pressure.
9.5 (bar)
